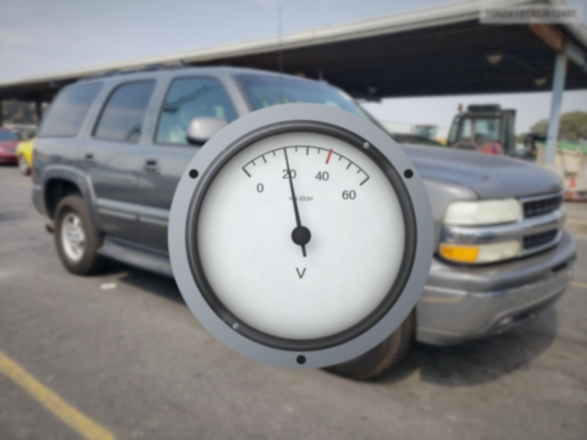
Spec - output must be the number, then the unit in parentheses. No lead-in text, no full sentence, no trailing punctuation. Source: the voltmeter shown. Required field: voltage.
20 (V)
